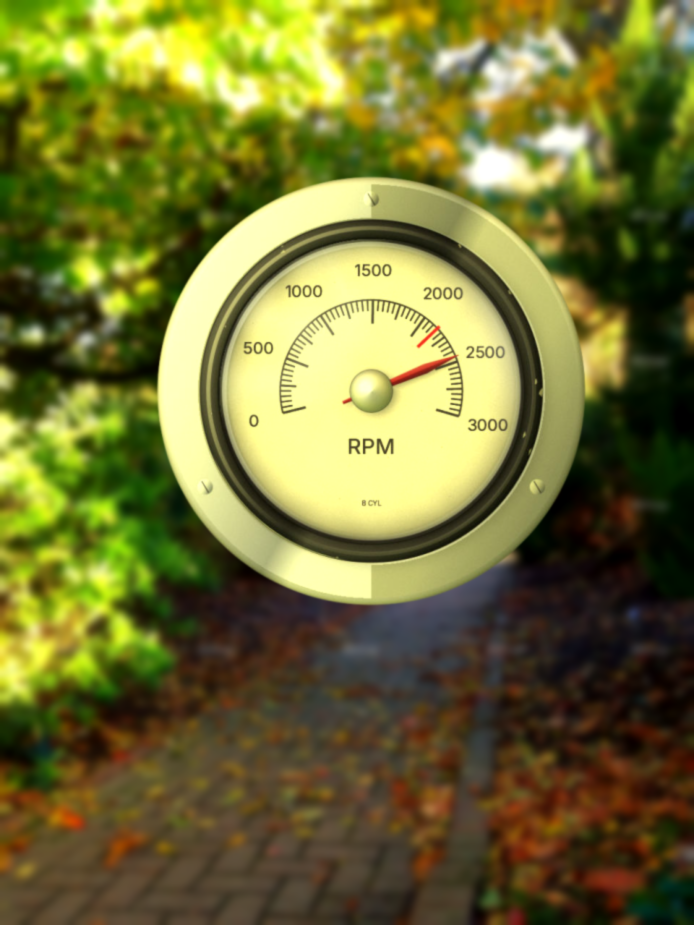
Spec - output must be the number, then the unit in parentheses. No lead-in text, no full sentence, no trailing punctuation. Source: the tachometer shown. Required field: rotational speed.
2450 (rpm)
